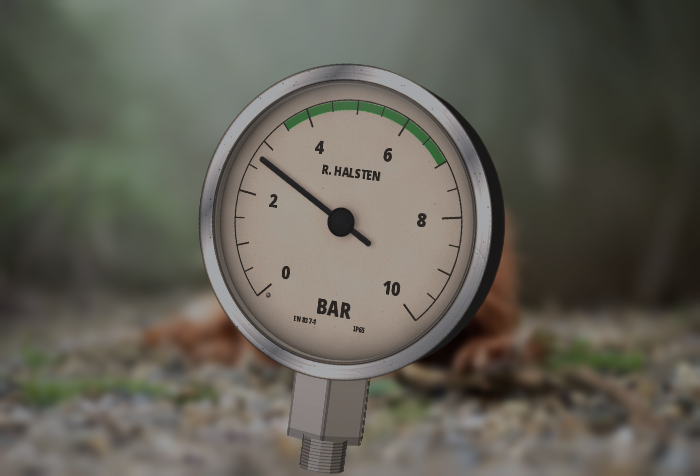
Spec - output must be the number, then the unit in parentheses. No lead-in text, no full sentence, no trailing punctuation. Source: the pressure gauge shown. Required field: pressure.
2.75 (bar)
